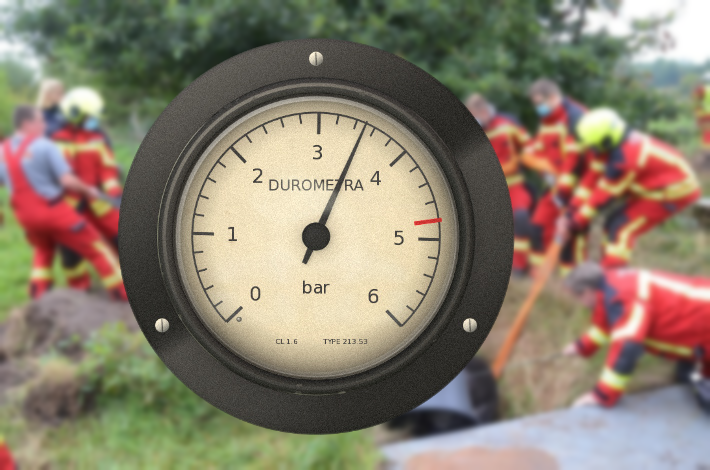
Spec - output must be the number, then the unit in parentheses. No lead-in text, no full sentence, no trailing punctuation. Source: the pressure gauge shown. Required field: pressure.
3.5 (bar)
